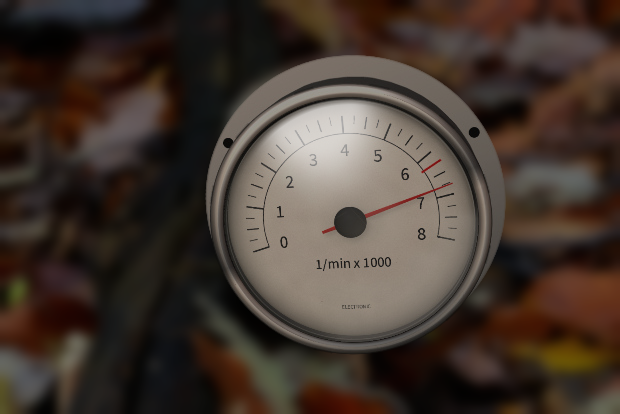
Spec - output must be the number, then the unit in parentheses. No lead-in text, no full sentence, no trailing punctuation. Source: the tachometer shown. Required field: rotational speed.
6750 (rpm)
